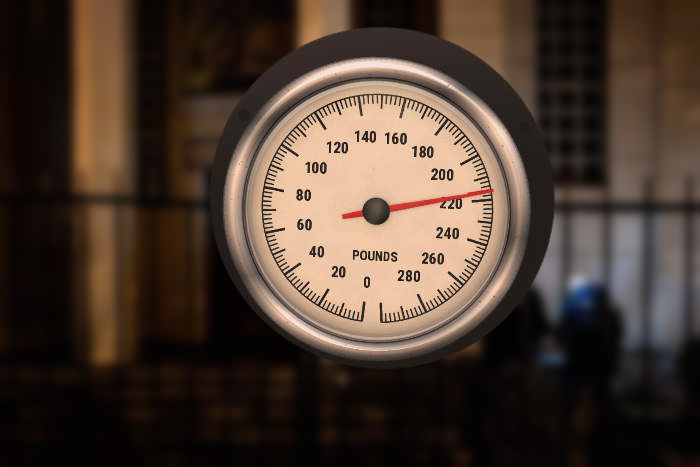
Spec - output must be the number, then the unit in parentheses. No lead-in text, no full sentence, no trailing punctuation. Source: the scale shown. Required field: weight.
216 (lb)
